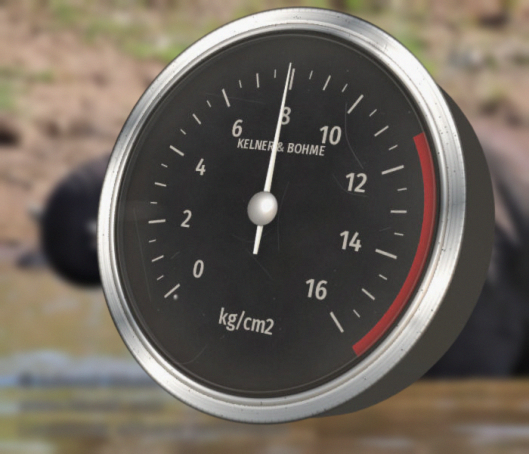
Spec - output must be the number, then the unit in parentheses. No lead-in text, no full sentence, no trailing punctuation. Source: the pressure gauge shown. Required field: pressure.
8 (kg/cm²)
